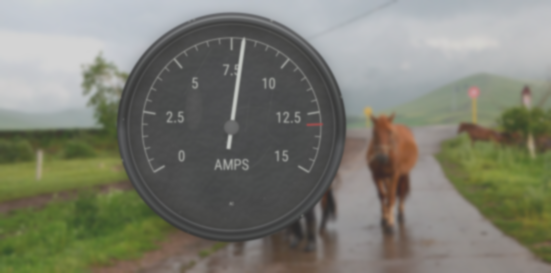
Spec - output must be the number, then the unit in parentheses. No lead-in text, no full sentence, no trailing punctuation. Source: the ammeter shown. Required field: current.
8 (A)
